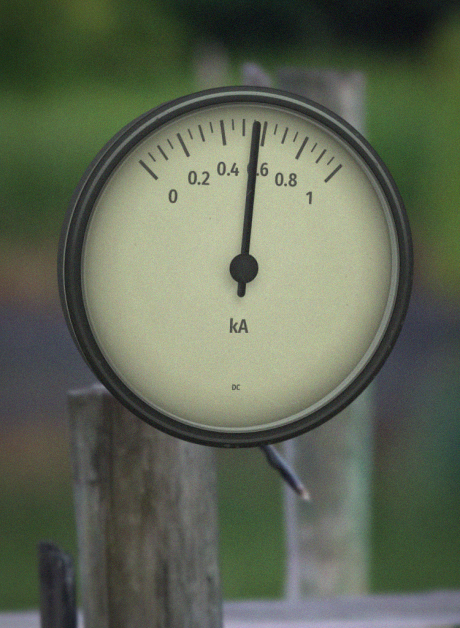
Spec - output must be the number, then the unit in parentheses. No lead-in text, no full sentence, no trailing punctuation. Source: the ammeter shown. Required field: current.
0.55 (kA)
